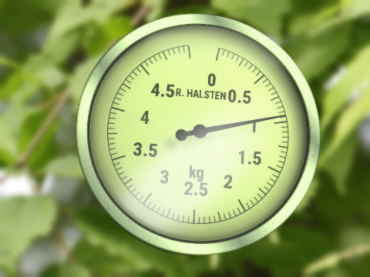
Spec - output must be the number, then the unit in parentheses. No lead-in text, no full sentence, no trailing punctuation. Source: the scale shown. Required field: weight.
0.95 (kg)
